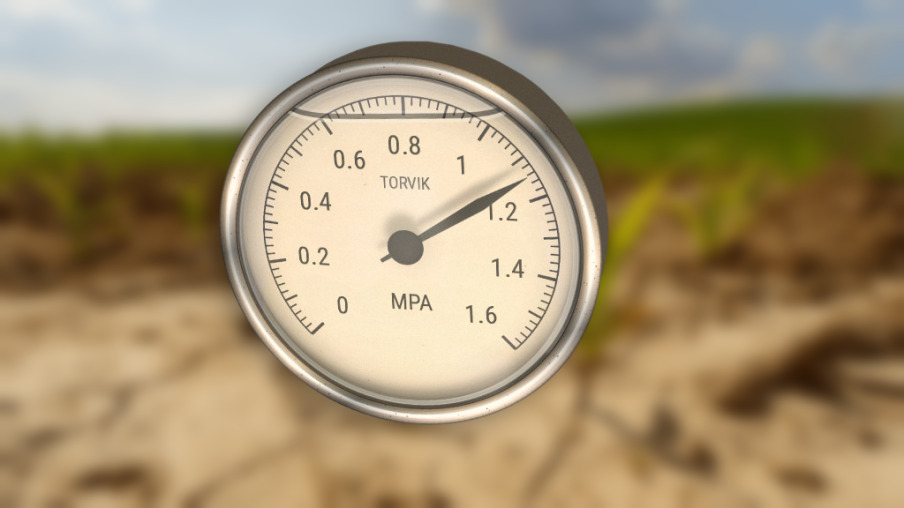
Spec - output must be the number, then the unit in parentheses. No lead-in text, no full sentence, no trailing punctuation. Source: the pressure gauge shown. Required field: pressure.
1.14 (MPa)
